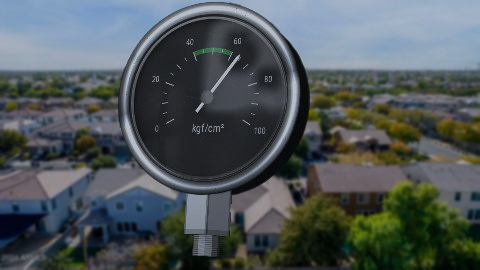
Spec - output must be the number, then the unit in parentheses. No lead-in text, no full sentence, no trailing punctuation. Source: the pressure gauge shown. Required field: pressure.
65 (kg/cm²)
